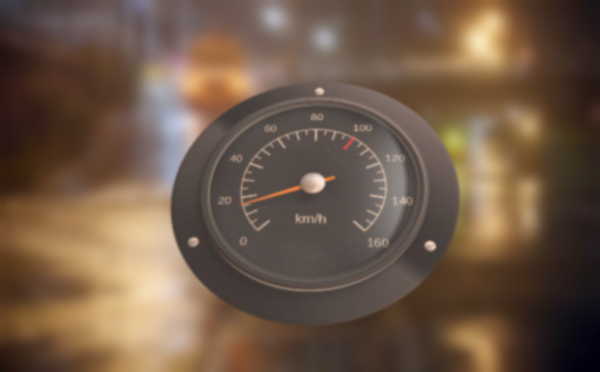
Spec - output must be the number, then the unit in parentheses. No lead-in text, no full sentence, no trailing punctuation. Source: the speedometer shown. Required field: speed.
15 (km/h)
